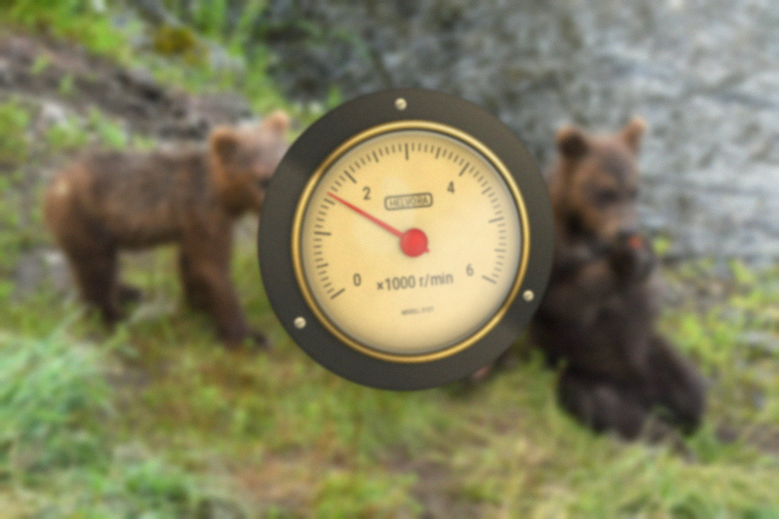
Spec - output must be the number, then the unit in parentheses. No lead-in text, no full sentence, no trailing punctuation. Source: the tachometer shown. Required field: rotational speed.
1600 (rpm)
